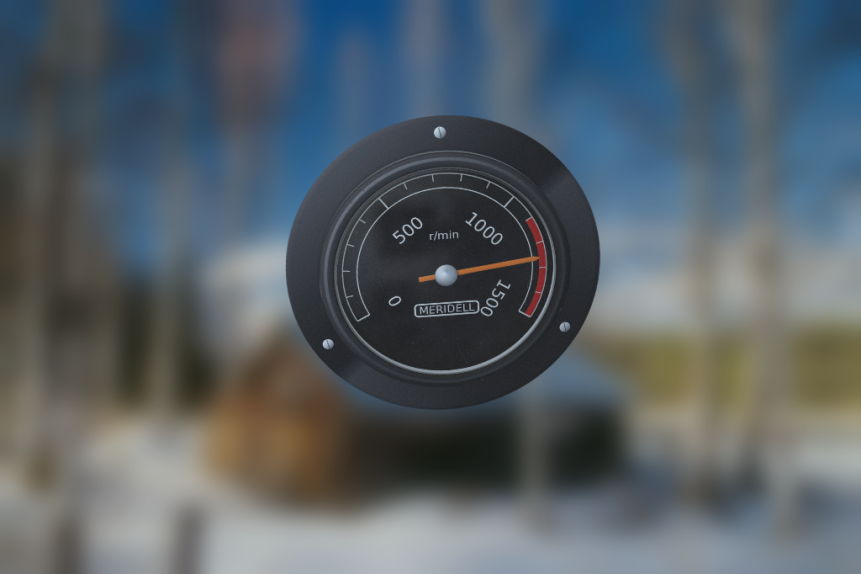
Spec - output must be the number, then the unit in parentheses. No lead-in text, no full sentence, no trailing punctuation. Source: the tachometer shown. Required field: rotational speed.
1250 (rpm)
